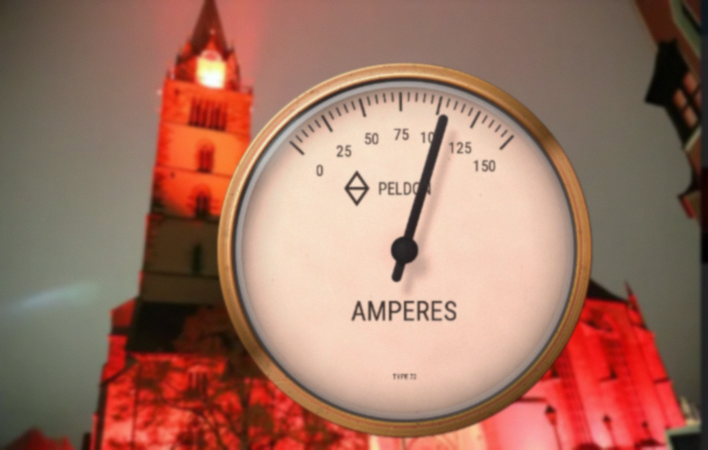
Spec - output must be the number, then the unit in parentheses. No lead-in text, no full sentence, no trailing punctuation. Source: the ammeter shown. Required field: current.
105 (A)
